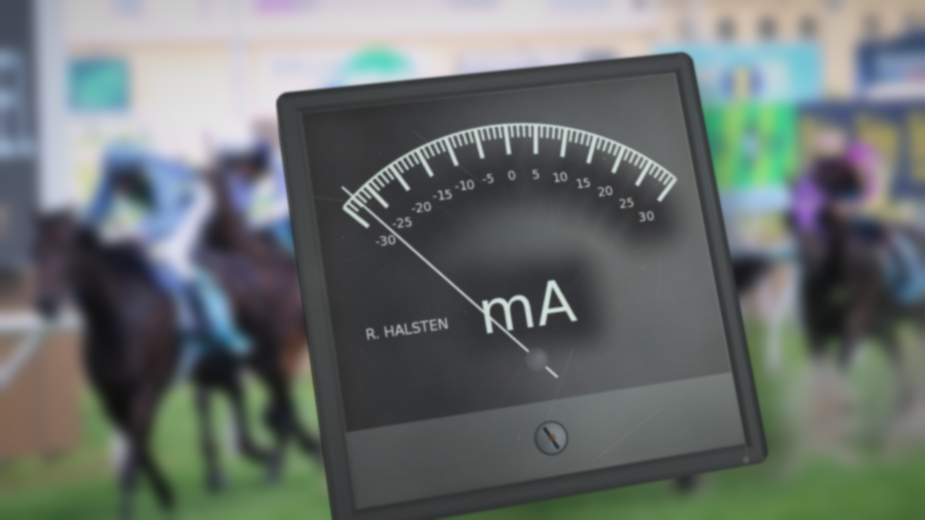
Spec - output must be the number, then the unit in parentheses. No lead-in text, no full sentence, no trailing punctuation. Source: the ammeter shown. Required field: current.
-28 (mA)
